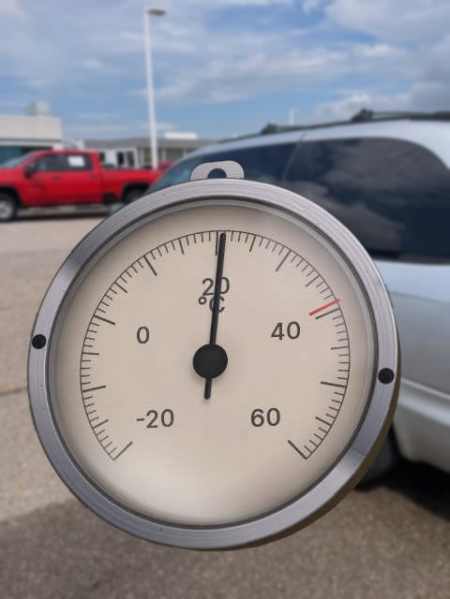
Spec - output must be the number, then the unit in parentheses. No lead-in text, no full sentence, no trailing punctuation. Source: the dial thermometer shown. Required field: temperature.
21 (°C)
